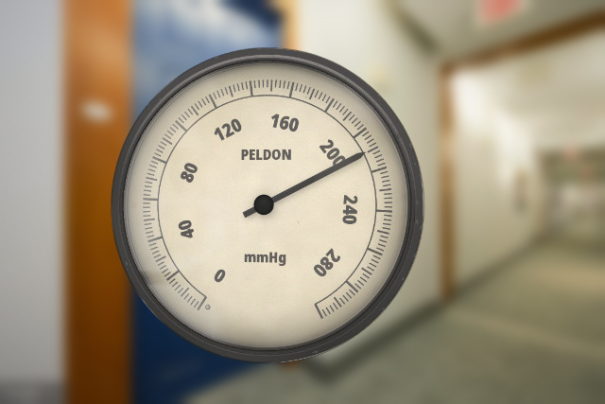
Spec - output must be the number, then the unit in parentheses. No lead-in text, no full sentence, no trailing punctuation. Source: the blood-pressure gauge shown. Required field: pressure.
210 (mmHg)
